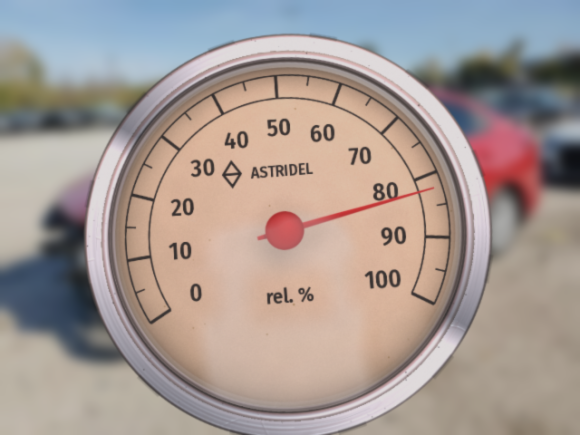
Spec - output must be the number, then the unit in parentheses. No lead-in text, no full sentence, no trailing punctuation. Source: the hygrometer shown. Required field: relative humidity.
82.5 (%)
